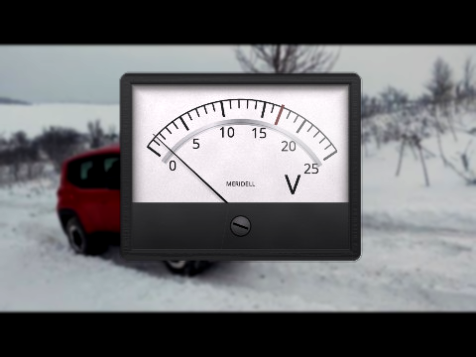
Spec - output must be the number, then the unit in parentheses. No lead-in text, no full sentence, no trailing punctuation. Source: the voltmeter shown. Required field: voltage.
1.5 (V)
